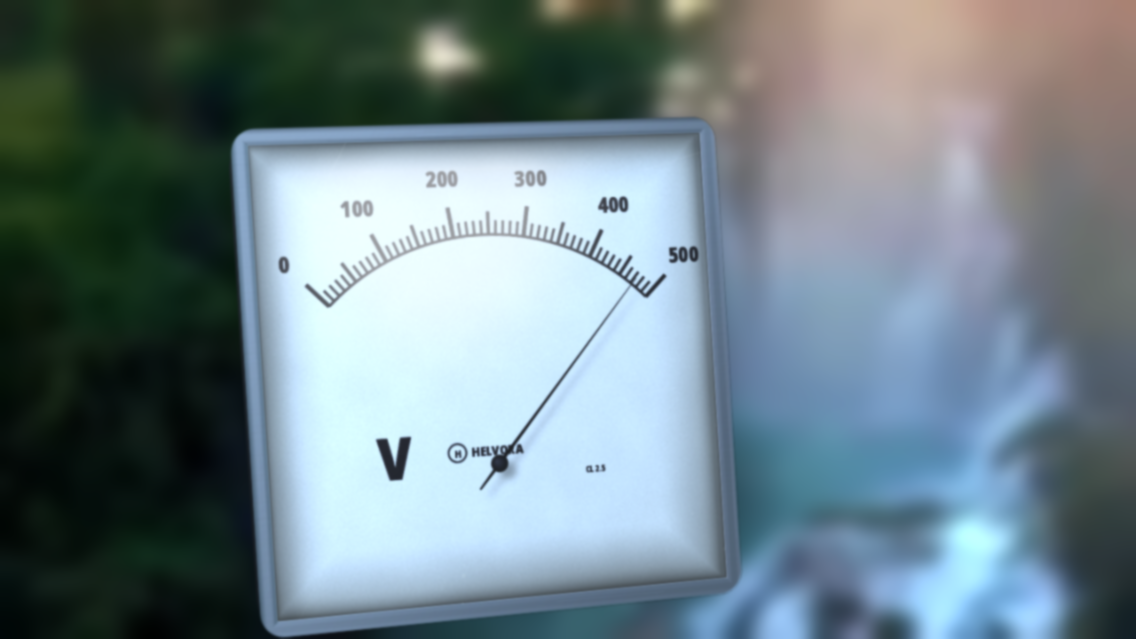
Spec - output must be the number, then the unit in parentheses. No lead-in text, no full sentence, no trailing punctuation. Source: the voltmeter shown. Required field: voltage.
470 (V)
